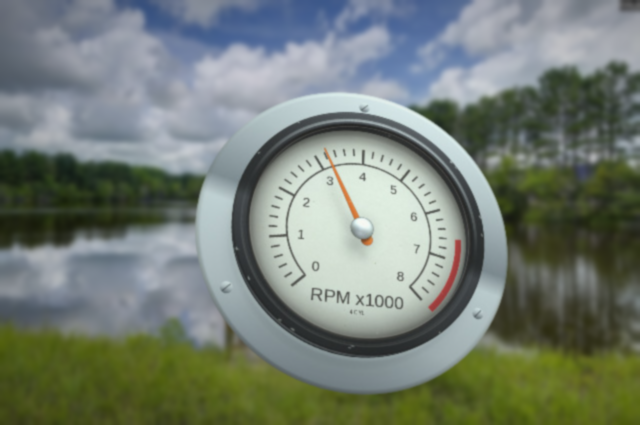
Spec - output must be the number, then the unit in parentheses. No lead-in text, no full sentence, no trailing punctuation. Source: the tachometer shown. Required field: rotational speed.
3200 (rpm)
